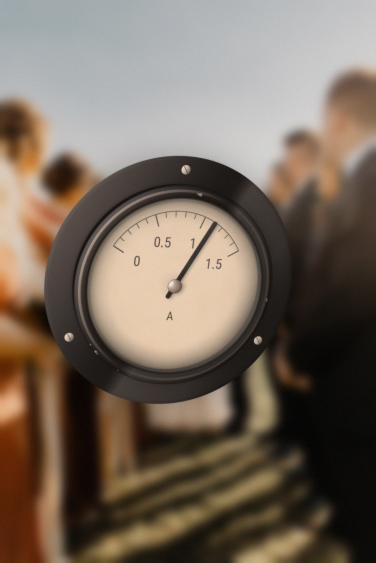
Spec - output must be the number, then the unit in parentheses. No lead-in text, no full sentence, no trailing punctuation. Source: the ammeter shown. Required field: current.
1.1 (A)
